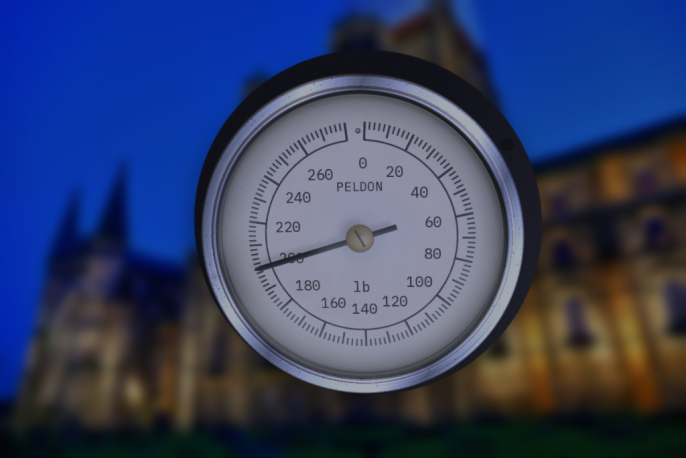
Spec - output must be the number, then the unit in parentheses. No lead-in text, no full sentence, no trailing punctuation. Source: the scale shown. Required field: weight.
200 (lb)
